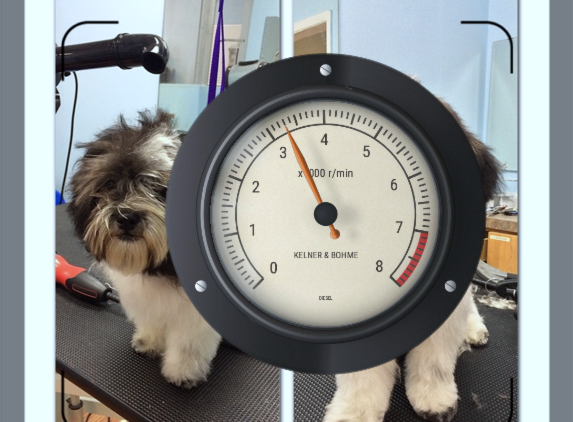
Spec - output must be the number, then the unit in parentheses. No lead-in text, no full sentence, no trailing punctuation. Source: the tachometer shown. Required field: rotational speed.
3300 (rpm)
